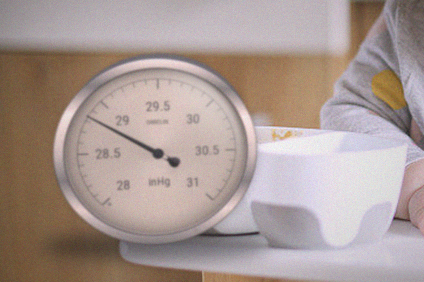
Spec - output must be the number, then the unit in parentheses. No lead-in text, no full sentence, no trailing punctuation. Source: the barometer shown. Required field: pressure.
28.85 (inHg)
